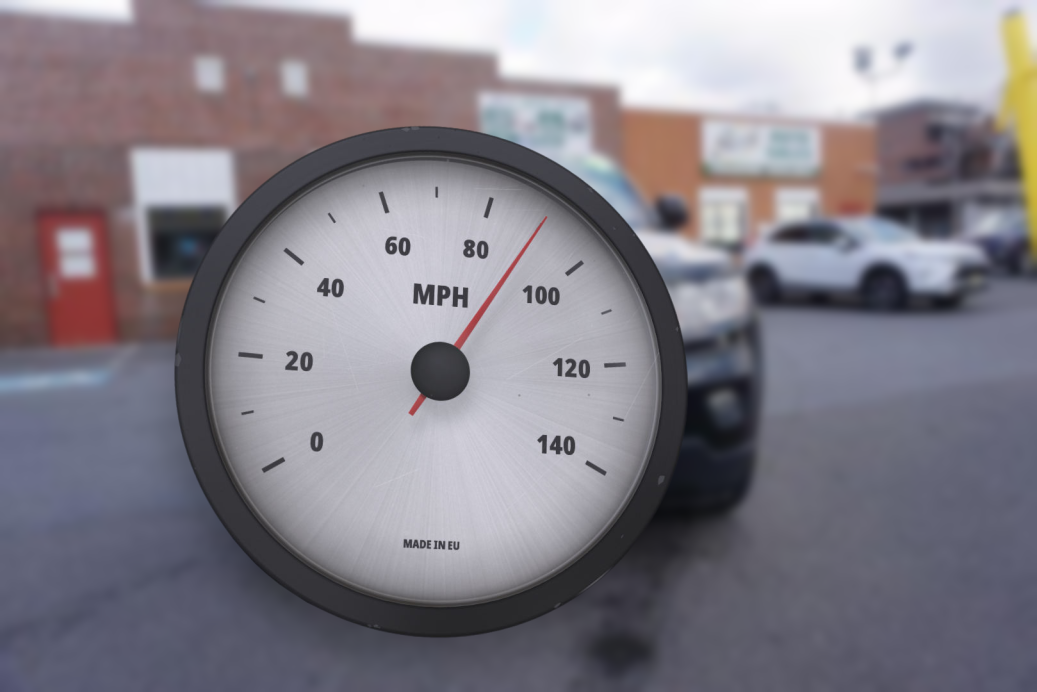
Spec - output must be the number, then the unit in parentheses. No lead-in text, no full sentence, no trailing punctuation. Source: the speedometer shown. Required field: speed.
90 (mph)
